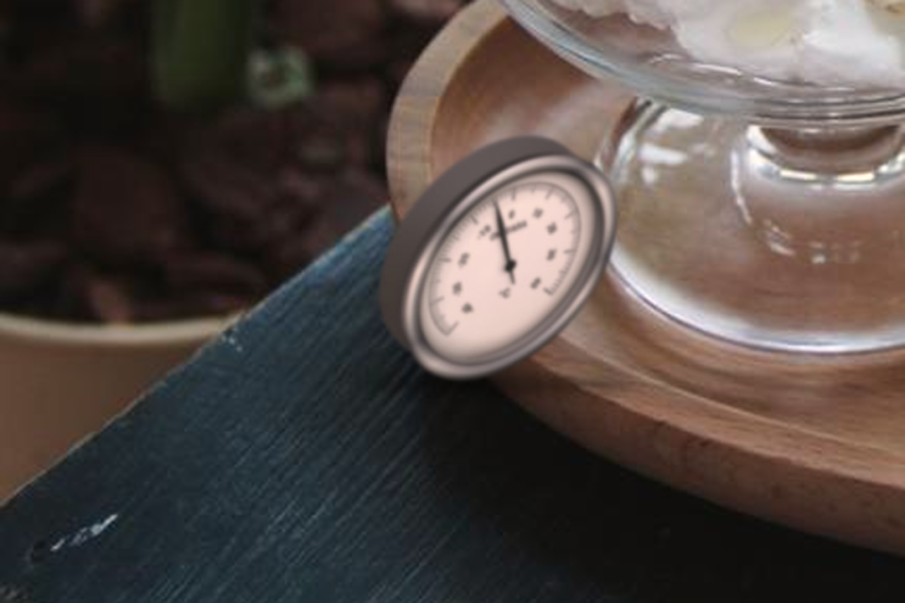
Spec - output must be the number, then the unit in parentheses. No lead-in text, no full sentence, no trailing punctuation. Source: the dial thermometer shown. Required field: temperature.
-5 (°C)
